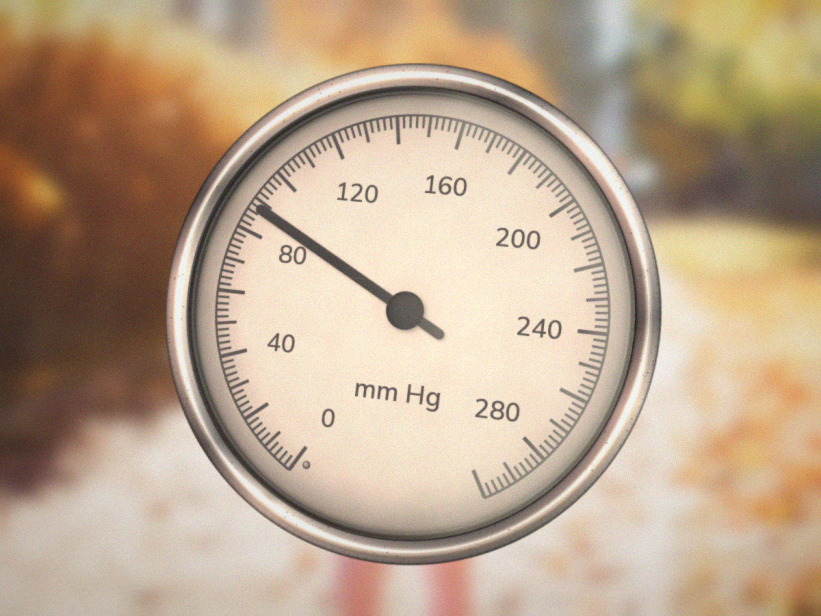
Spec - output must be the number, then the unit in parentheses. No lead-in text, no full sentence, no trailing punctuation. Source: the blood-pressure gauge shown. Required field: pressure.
88 (mmHg)
